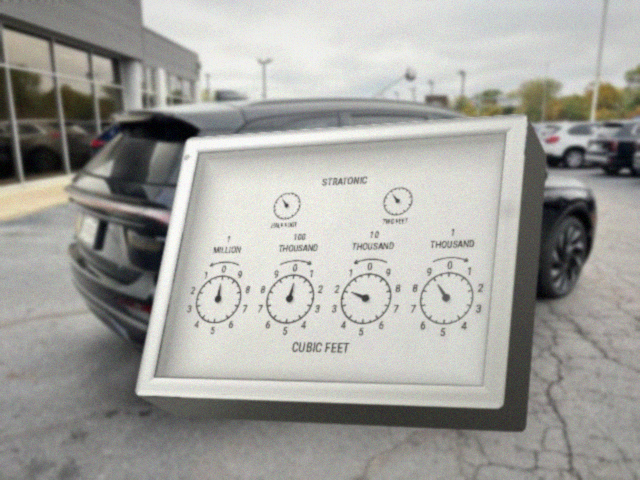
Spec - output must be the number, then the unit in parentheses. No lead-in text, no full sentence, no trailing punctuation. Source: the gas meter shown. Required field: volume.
1900 (ft³)
